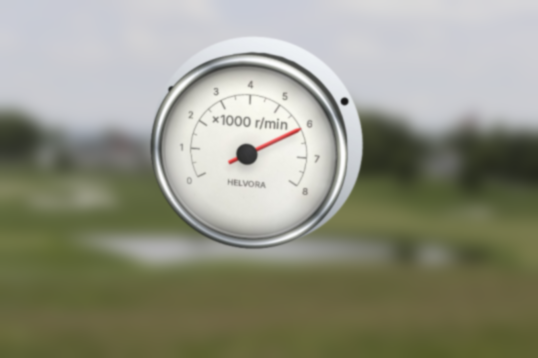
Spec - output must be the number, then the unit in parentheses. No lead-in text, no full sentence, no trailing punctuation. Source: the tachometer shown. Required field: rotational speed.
6000 (rpm)
